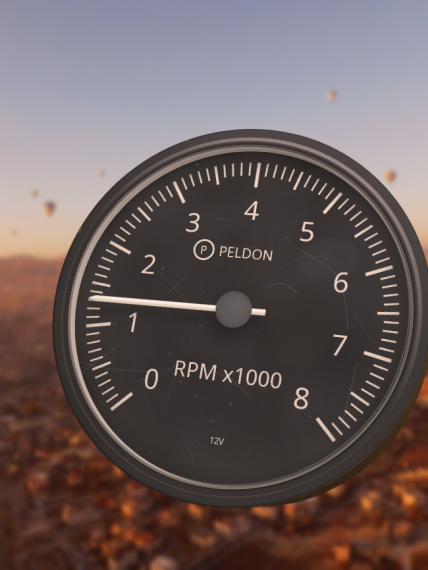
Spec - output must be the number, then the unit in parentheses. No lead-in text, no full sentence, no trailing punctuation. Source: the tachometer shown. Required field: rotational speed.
1300 (rpm)
